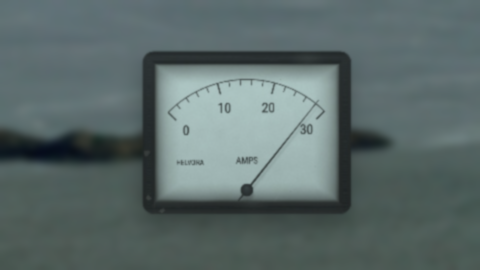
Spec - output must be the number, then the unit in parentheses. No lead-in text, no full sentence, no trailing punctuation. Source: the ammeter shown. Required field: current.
28 (A)
